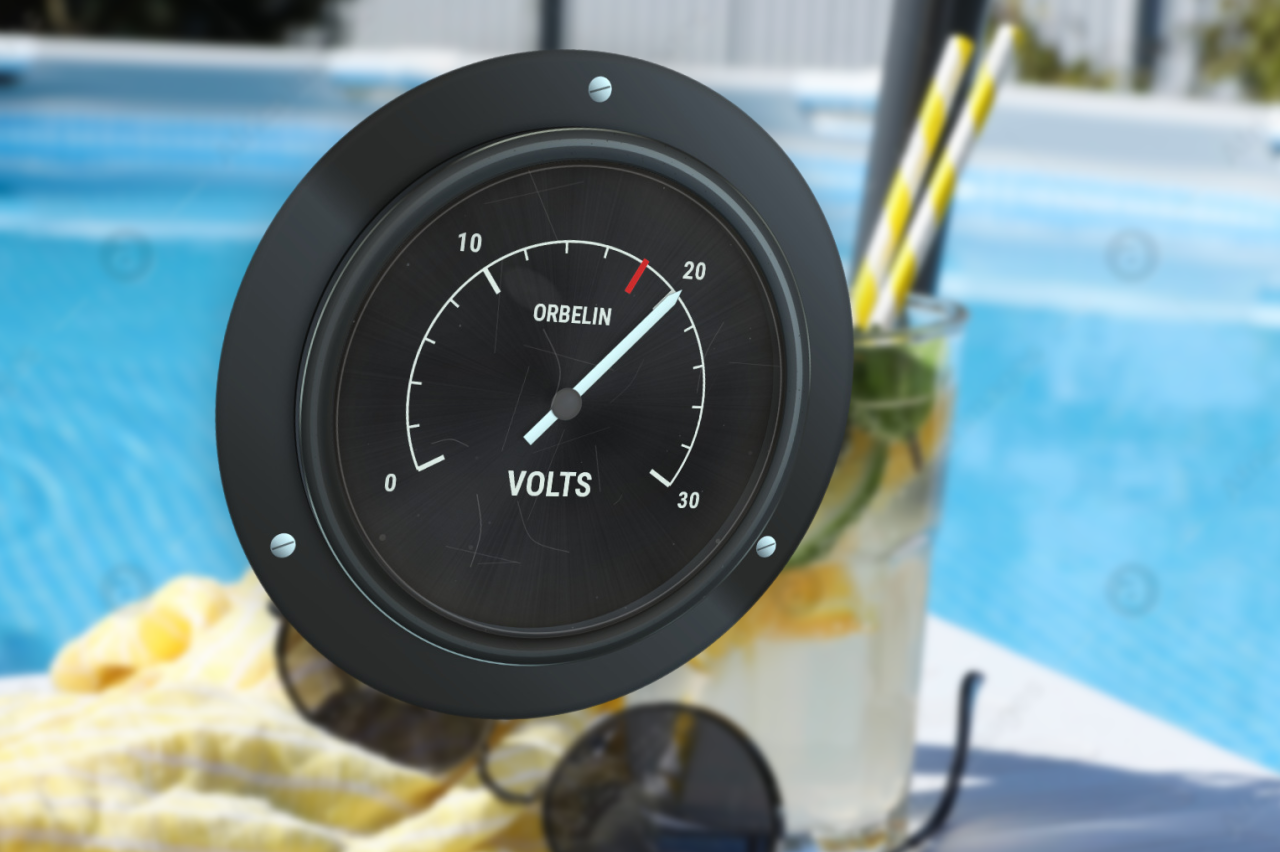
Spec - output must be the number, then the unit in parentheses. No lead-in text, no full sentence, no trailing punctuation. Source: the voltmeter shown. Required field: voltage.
20 (V)
